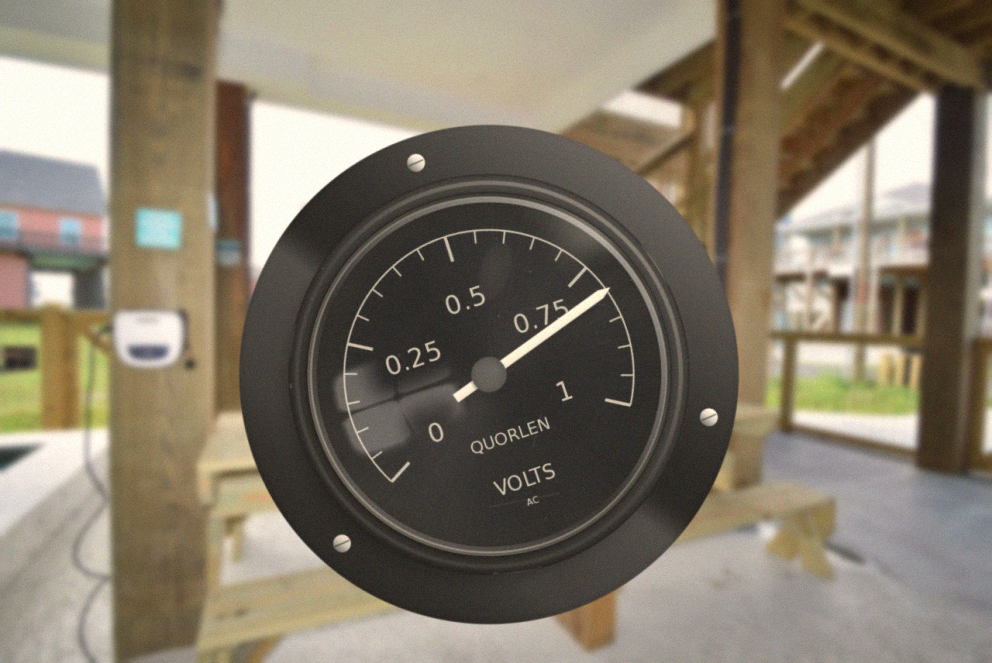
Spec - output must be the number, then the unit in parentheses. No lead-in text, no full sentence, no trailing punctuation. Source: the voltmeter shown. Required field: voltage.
0.8 (V)
